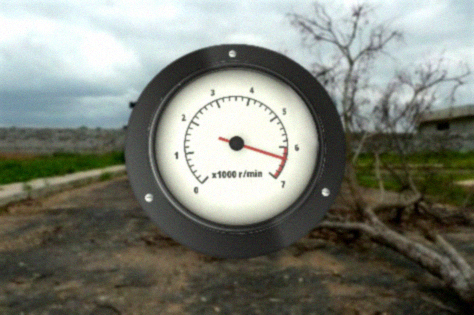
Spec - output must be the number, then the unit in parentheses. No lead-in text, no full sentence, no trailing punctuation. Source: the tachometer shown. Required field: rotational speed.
6400 (rpm)
